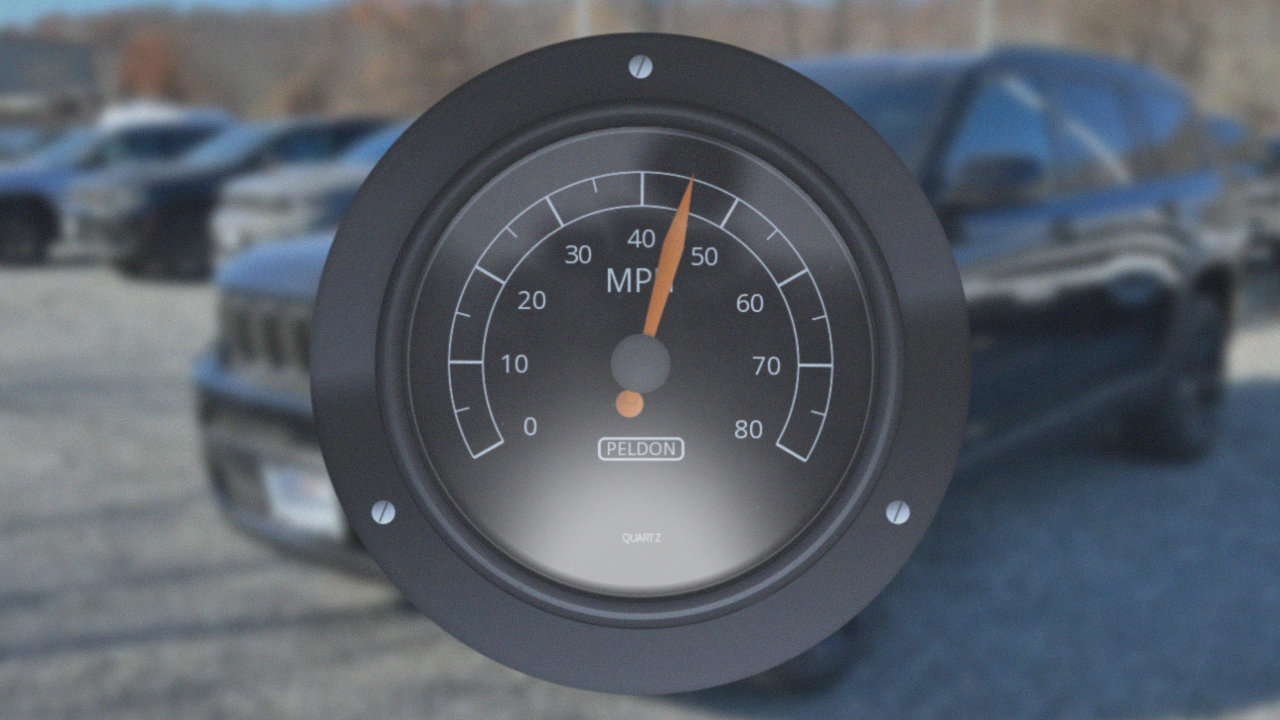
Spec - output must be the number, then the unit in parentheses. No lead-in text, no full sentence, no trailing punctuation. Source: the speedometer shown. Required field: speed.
45 (mph)
